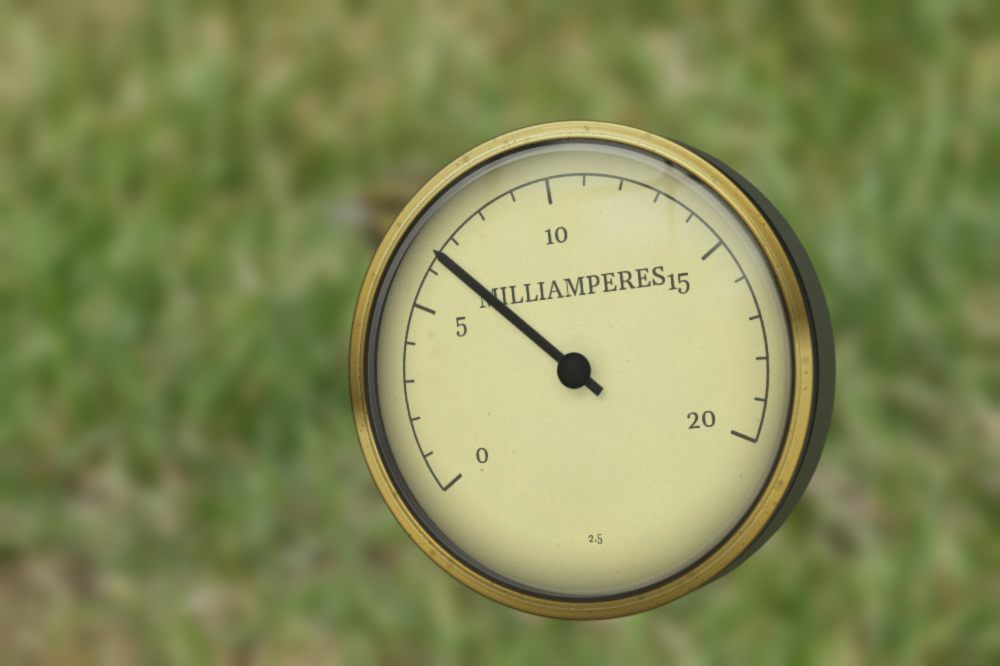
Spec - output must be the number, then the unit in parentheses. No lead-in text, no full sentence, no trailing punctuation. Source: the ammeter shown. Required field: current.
6.5 (mA)
